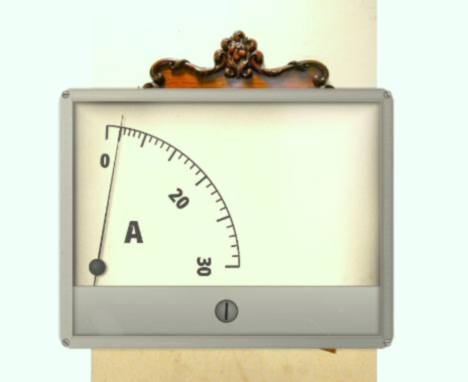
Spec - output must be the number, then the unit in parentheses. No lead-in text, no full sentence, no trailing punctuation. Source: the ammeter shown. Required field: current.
5 (A)
